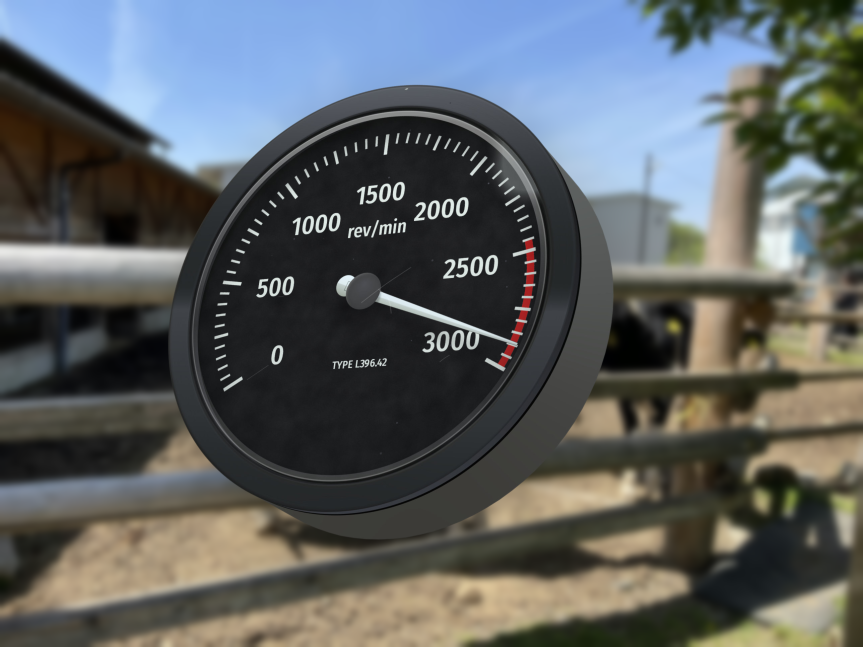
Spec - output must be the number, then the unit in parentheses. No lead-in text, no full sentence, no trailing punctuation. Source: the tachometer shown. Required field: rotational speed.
2900 (rpm)
